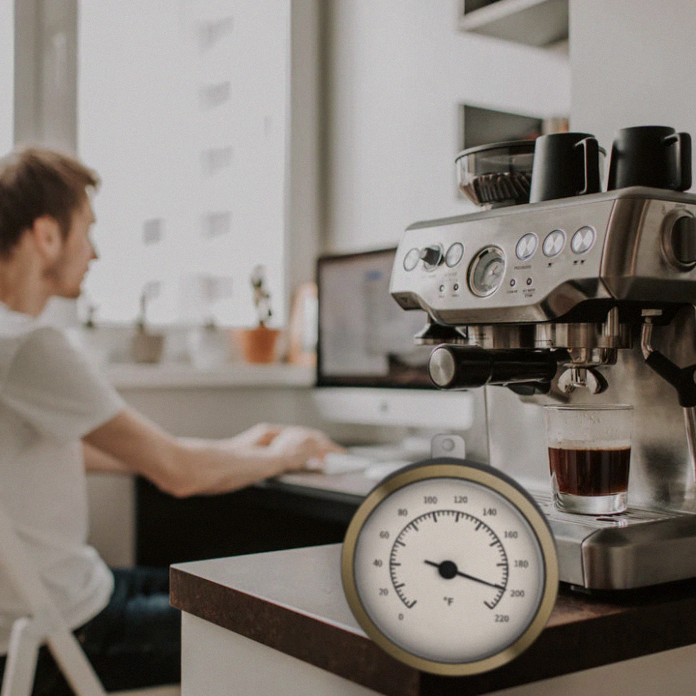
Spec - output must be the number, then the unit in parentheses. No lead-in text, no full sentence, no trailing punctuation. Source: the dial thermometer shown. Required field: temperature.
200 (°F)
